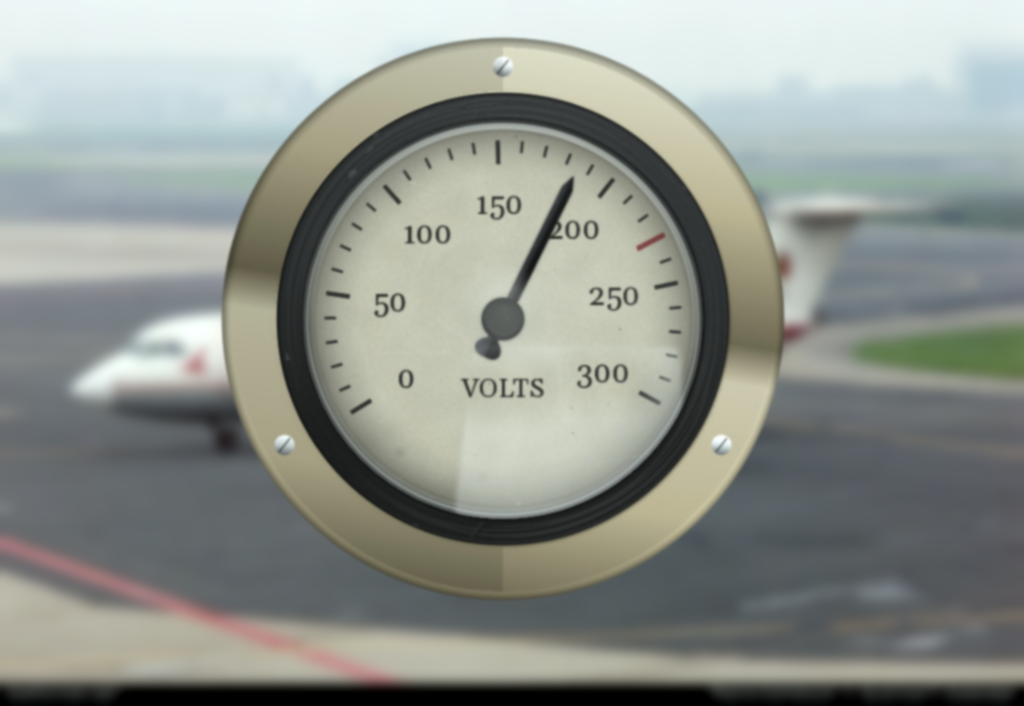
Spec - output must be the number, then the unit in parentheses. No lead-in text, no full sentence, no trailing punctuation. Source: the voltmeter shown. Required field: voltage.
185 (V)
